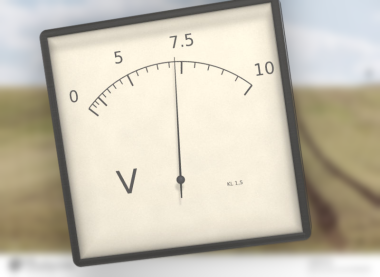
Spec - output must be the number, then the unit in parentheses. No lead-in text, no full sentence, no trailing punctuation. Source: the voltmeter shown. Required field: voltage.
7.25 (V)
